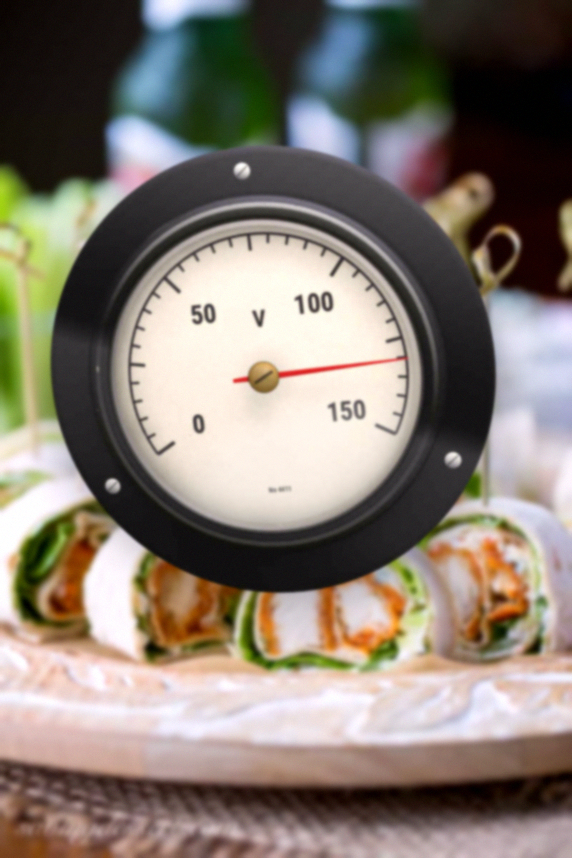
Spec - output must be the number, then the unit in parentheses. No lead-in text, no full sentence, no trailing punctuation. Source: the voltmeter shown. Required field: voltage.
130 (V)
